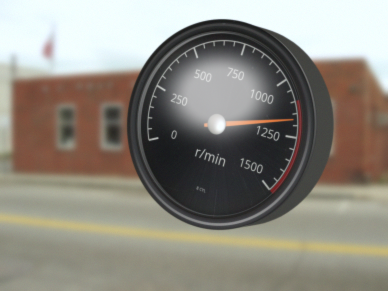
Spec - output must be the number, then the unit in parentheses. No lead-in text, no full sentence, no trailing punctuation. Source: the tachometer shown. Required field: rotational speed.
1175 (rpm)
